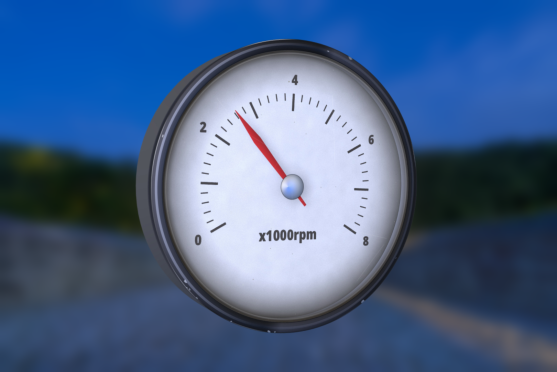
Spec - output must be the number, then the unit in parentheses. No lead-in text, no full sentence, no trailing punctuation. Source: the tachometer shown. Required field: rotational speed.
2600 (rpm)
